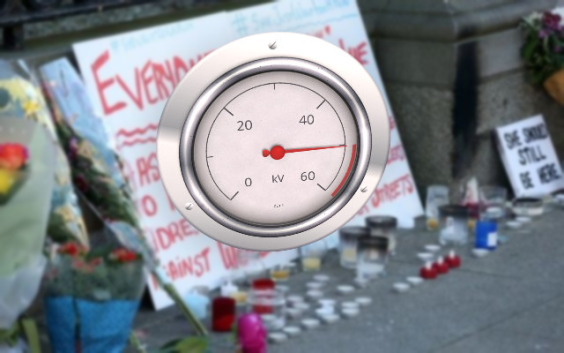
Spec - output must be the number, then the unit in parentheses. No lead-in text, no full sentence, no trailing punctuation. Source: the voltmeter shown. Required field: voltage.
50 (kV)
